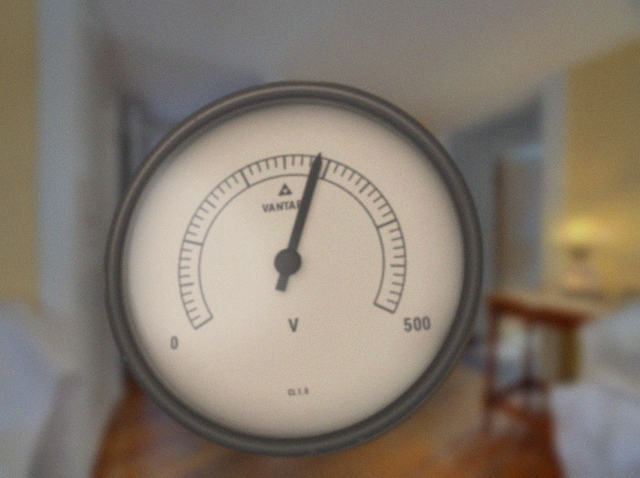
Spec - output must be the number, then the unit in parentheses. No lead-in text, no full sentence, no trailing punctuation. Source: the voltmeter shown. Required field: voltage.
290 (V)
